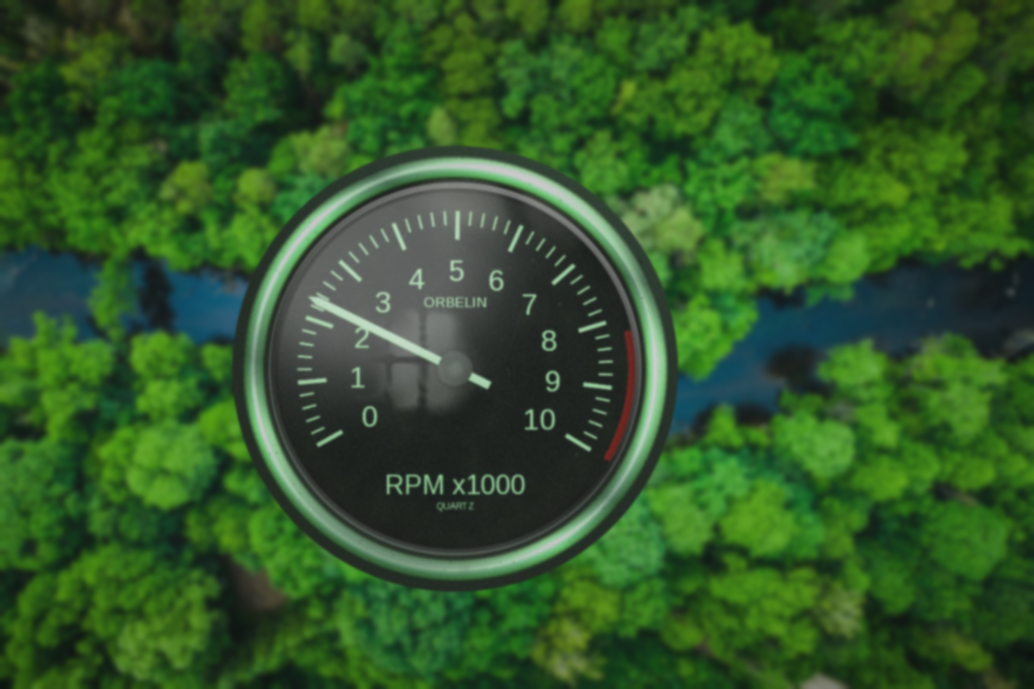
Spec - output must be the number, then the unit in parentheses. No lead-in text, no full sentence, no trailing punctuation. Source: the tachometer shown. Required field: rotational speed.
2300 (rpm)
